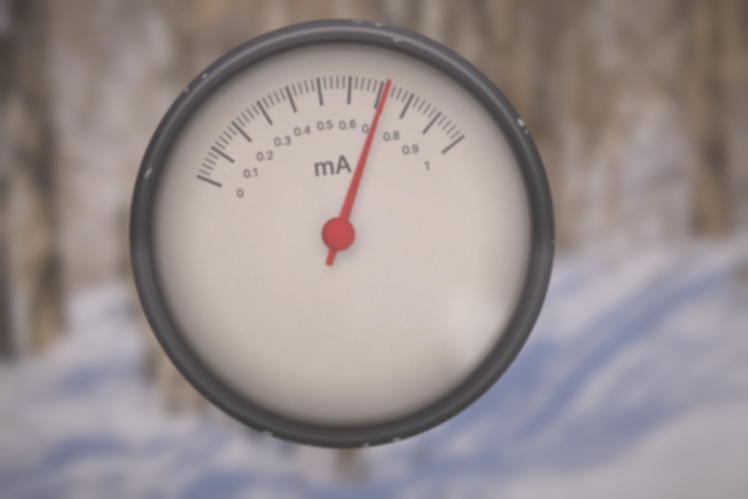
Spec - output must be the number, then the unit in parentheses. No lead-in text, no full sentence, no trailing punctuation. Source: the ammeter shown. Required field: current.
0.72 (mA)
